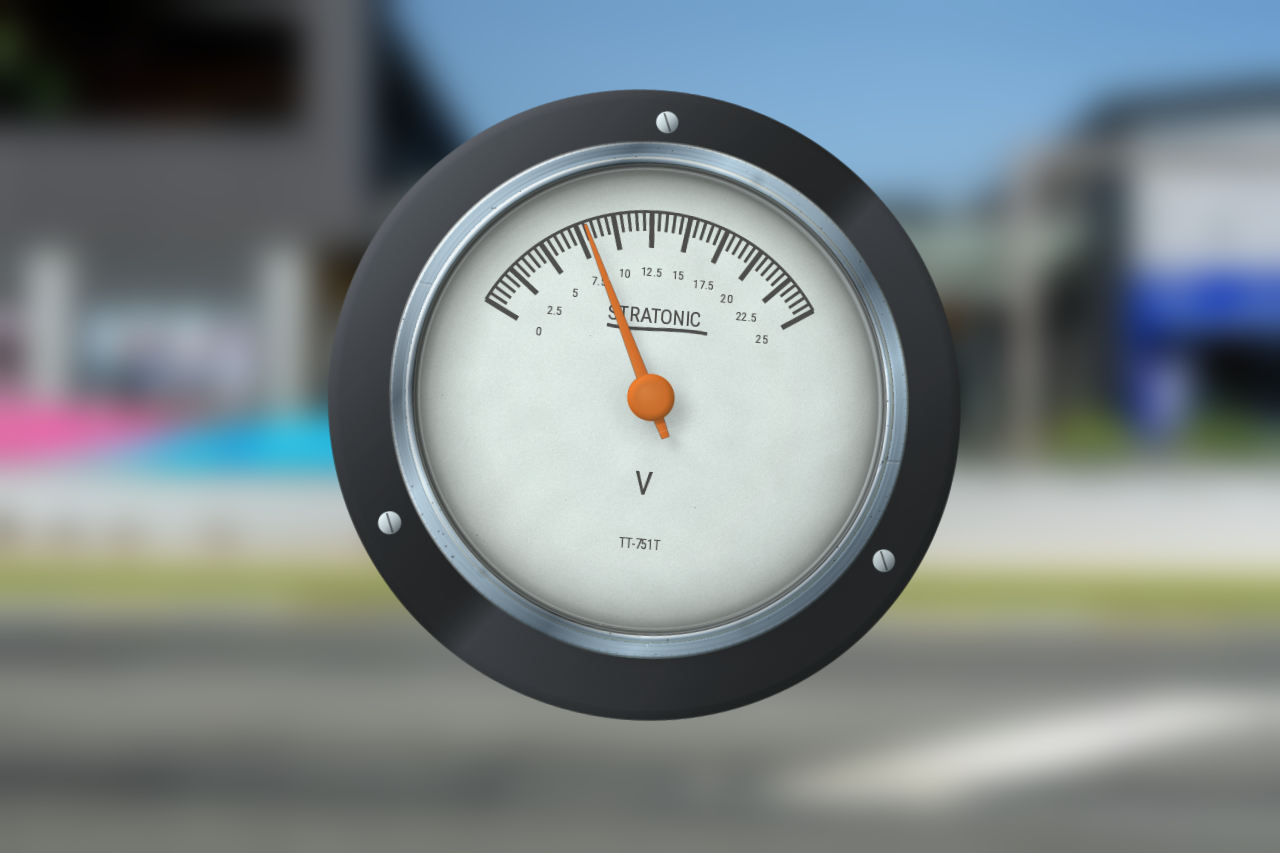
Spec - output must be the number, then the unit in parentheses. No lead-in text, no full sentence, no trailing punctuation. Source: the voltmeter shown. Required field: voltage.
8 (V)
